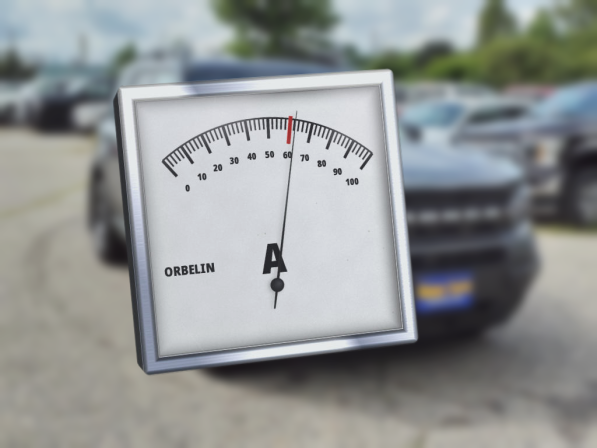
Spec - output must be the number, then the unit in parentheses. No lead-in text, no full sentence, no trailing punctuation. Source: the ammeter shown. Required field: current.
62 (A)
